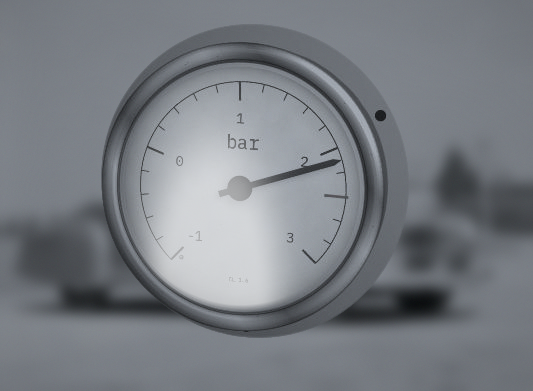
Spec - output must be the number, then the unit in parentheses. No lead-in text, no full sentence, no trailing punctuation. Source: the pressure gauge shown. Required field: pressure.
2.1 (bar)
